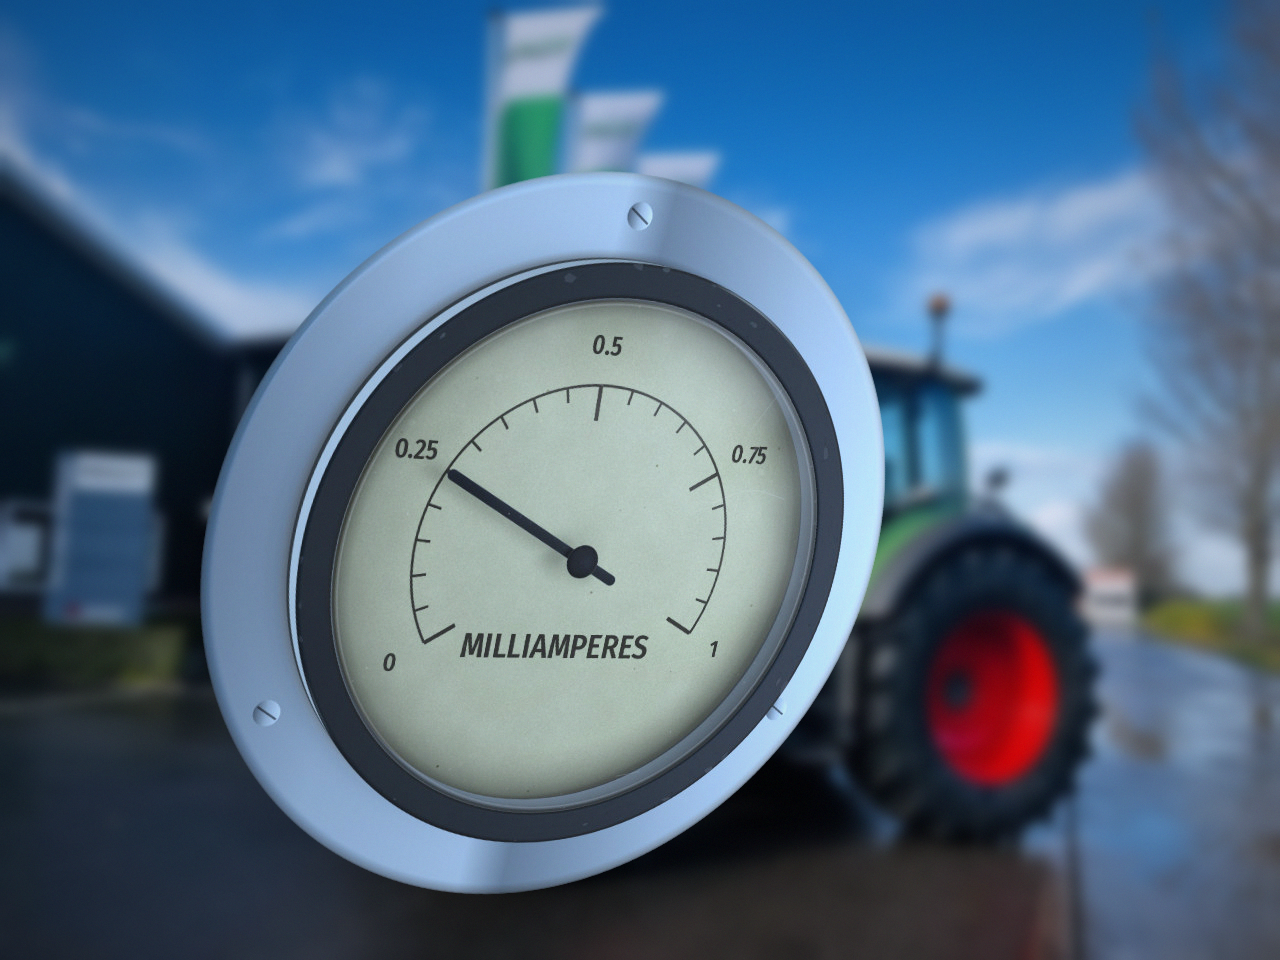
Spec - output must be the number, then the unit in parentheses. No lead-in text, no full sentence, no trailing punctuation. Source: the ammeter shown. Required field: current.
0.25 (mA)
